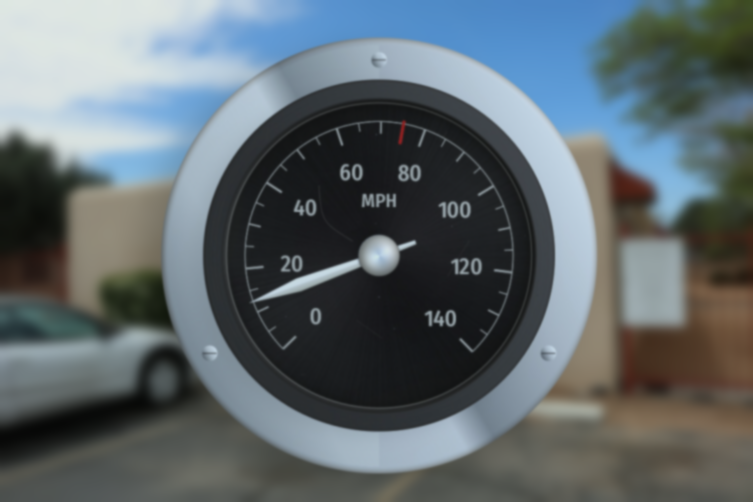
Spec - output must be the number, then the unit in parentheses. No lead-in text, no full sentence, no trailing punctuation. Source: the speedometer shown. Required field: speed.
12.5 (mph)
